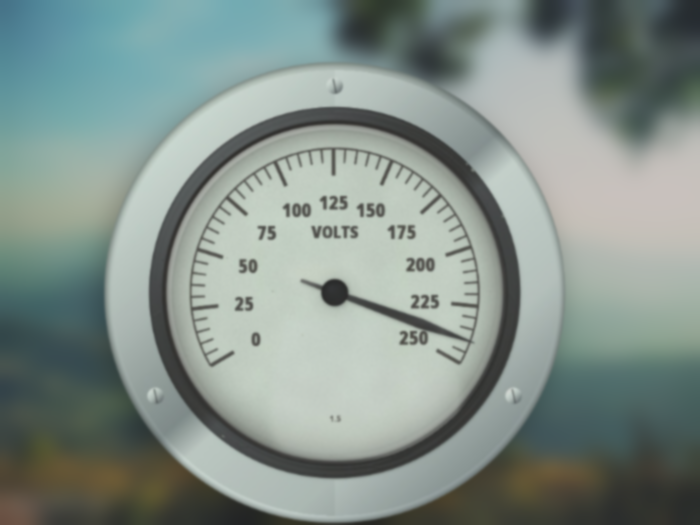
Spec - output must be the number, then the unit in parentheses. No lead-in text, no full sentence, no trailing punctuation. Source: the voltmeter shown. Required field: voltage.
240 (V)
